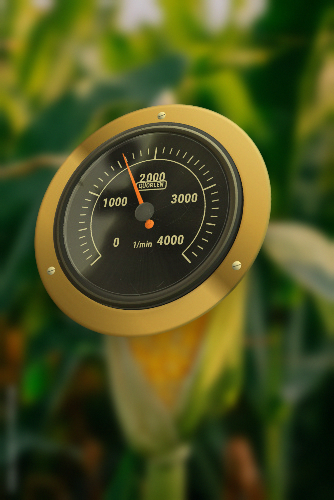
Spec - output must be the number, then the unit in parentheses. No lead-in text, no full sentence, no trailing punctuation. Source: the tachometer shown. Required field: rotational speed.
1600 (rpm)
